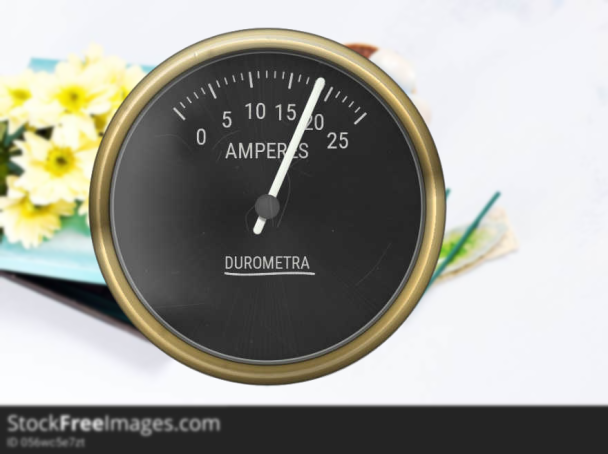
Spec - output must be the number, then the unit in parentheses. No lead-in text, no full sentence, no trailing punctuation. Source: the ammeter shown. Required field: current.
18.5 (A)
